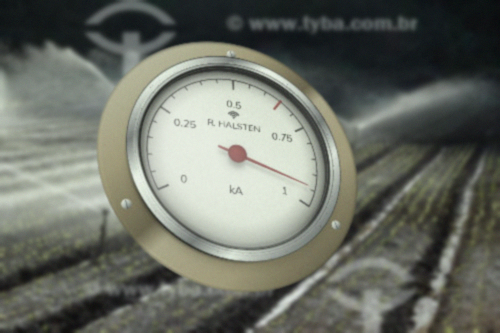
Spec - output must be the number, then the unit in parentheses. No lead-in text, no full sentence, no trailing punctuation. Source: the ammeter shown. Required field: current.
0.95 (kA)
